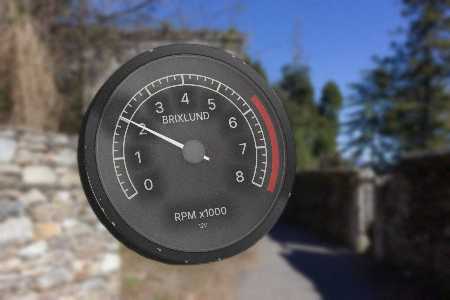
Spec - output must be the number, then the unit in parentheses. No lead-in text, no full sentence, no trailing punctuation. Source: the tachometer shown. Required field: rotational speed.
2000 (rpm)
